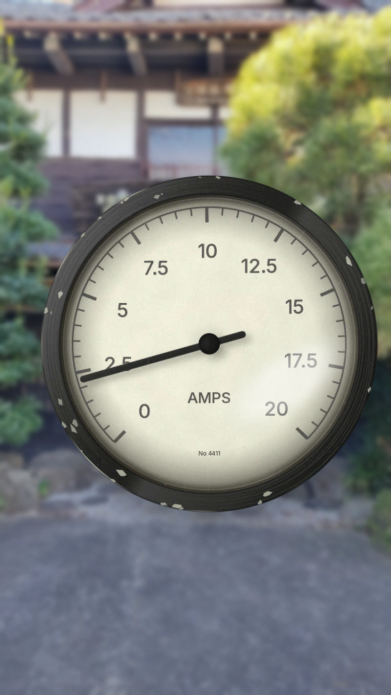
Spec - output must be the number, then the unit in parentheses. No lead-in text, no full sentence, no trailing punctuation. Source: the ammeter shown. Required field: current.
2.25 (A)
